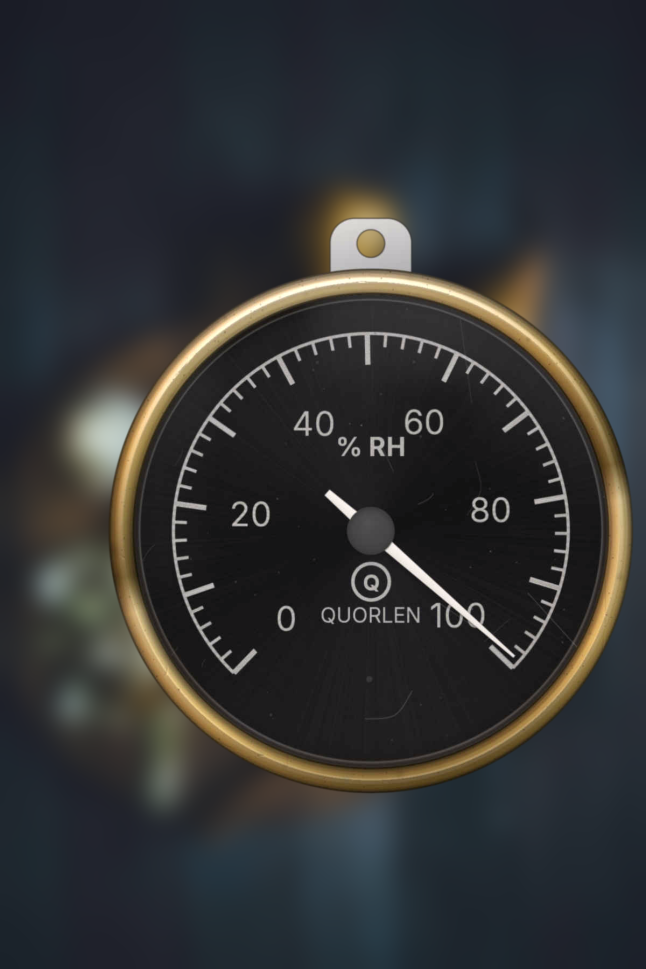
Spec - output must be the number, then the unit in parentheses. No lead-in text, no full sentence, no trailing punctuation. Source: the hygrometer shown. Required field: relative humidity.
99 (%)
